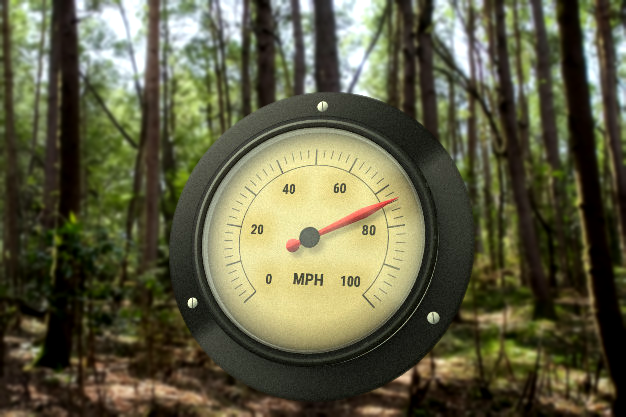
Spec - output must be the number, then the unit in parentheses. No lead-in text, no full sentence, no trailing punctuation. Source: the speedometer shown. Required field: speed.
74 (mph)
